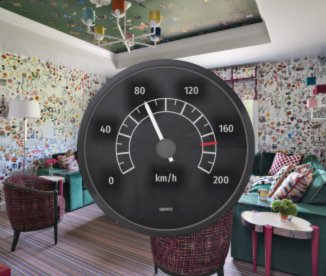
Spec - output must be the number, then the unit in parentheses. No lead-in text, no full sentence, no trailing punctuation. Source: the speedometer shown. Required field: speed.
80 (km/h)
